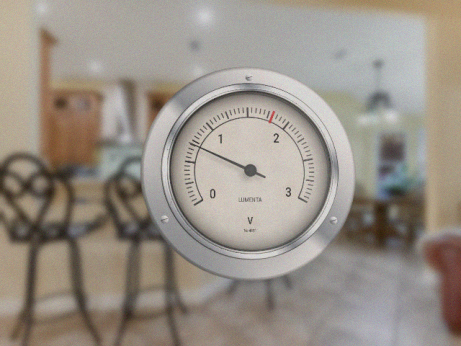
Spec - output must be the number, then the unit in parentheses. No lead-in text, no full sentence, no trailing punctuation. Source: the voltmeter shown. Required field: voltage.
0.7 (V)
